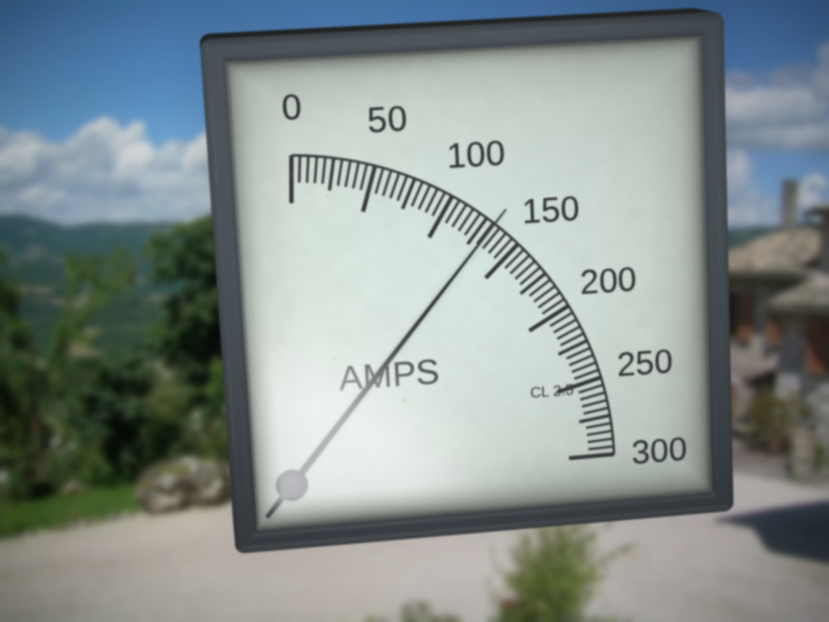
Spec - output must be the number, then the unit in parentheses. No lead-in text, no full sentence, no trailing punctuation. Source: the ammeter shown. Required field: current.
130 (A)
